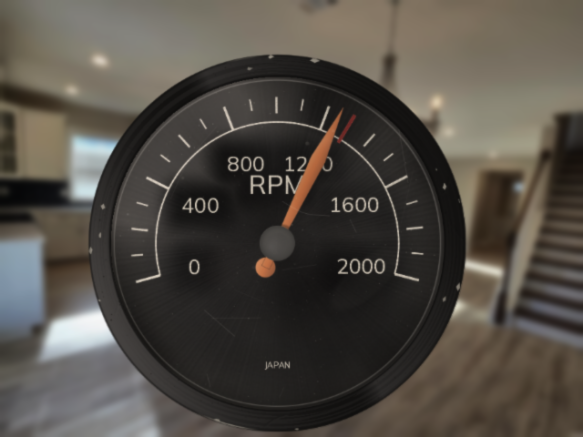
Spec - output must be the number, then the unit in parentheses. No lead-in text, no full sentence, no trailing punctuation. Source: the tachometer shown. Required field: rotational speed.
1250 (rpm)
